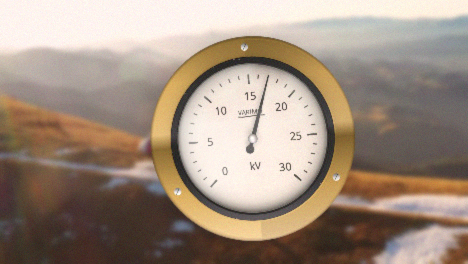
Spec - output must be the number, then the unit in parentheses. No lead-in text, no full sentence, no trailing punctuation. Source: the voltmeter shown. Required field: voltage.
17 (kV)
